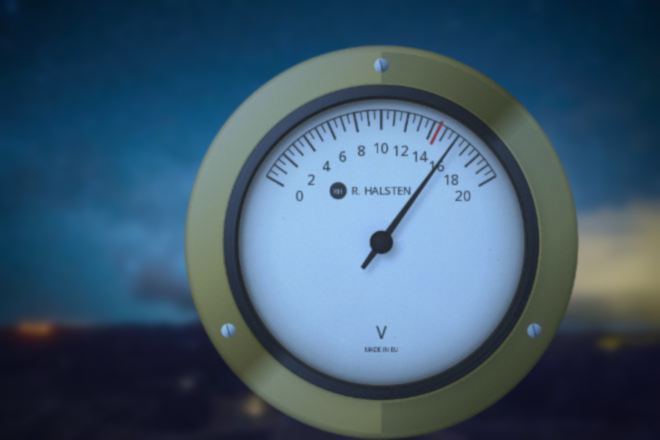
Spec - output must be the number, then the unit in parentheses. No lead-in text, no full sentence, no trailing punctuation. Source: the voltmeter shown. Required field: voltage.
16 (V)
